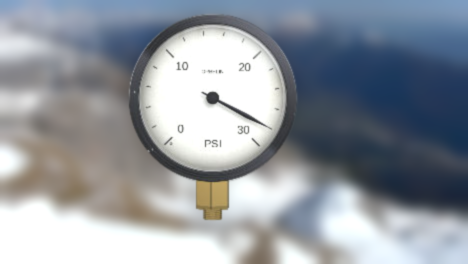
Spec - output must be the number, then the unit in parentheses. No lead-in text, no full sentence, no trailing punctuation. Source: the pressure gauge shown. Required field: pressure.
28 (psi)
